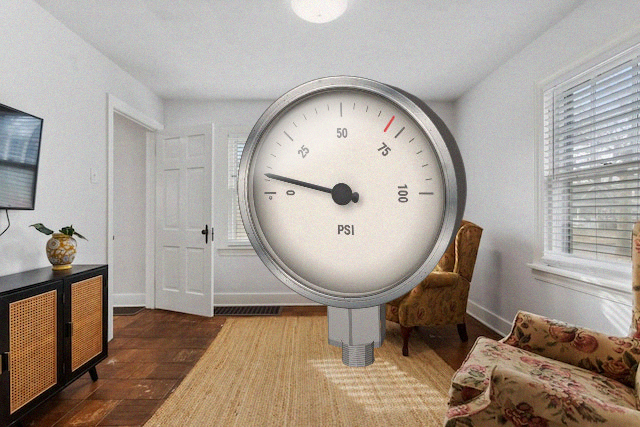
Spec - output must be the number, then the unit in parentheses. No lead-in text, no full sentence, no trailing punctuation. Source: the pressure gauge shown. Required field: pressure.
7.5 (psi)
